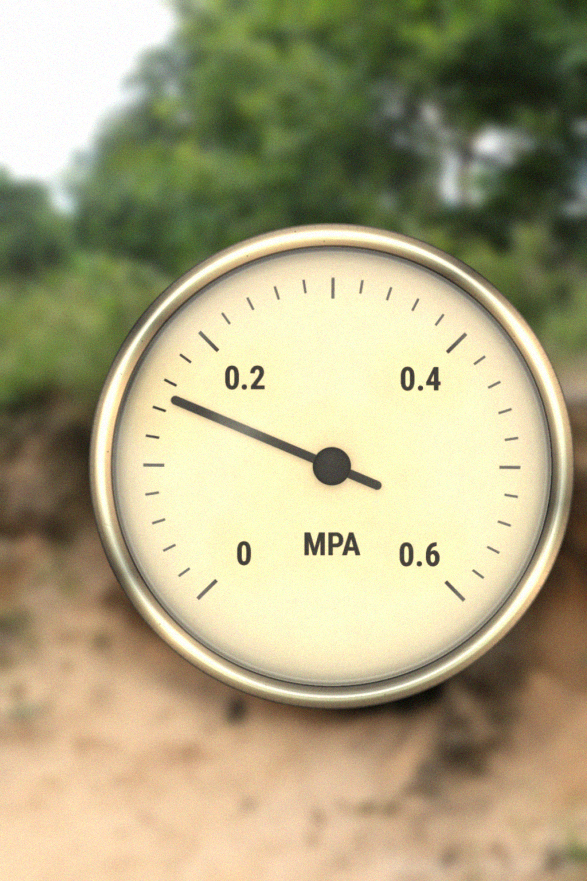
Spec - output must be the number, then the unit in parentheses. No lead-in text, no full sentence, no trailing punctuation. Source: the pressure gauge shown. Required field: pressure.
0.15 (MPa)
